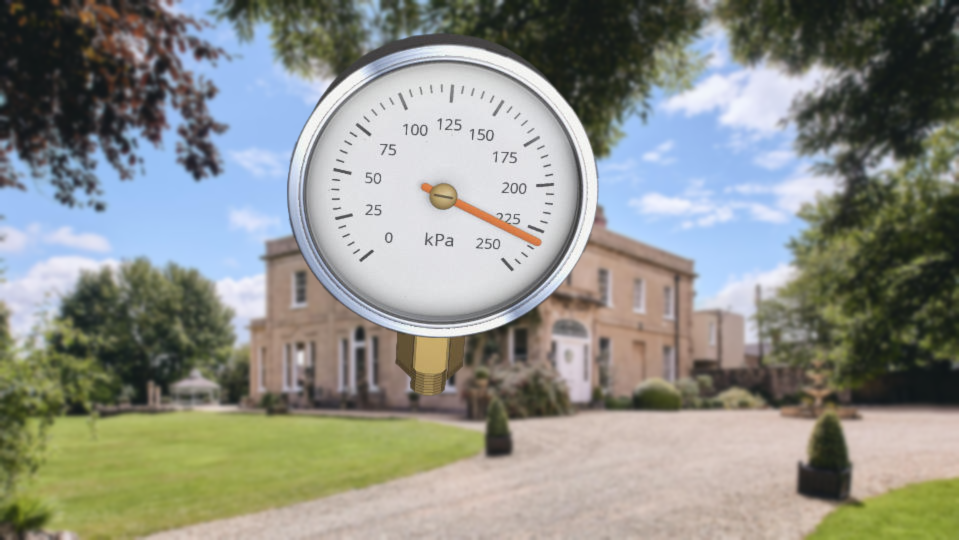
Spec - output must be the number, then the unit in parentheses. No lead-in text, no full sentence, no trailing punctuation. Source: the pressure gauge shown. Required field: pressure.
230 (kPa)
